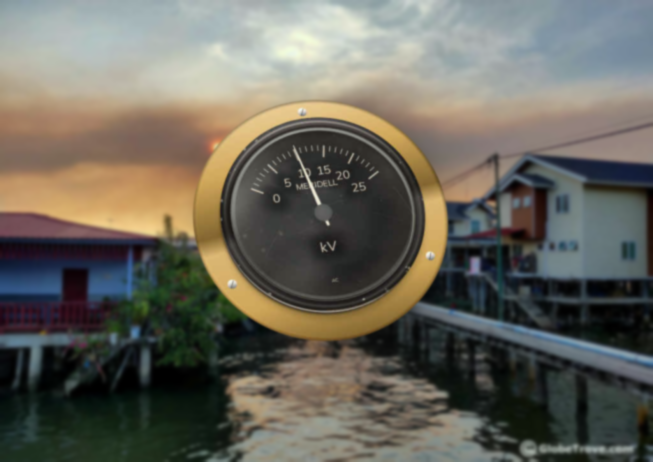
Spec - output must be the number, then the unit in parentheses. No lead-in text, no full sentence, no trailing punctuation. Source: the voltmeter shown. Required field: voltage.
10 (kV)
